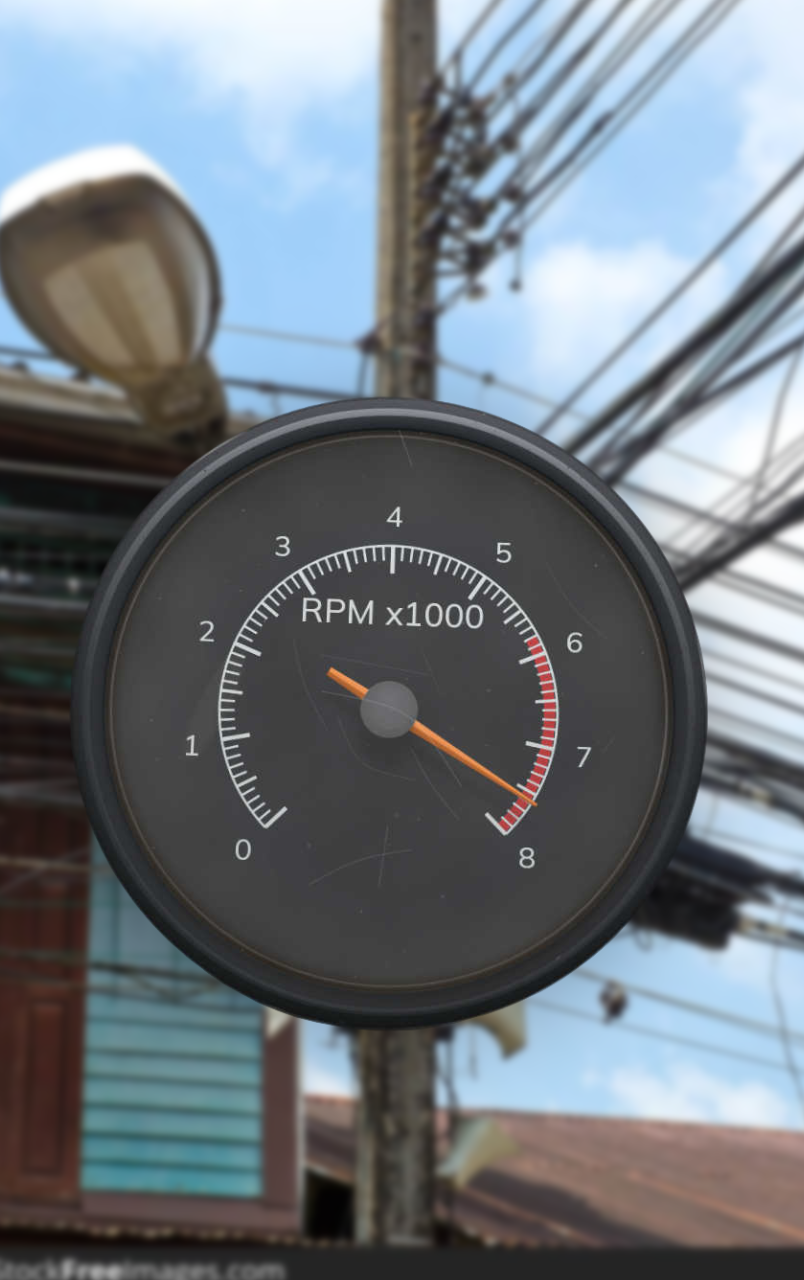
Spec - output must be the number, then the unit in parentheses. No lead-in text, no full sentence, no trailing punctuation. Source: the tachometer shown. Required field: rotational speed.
7600 (rpm)
